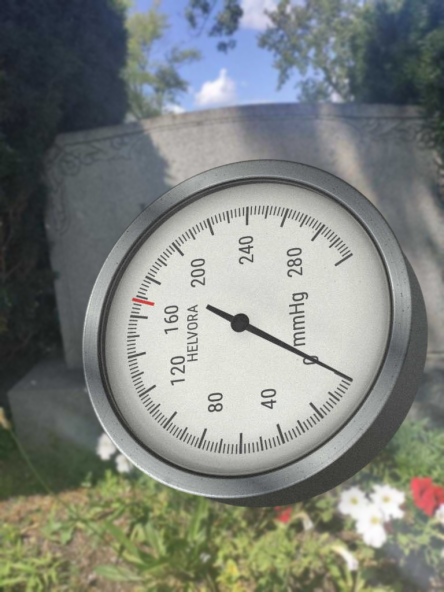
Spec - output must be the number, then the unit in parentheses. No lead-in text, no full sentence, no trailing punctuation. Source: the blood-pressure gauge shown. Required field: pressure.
0 (mmHg)
